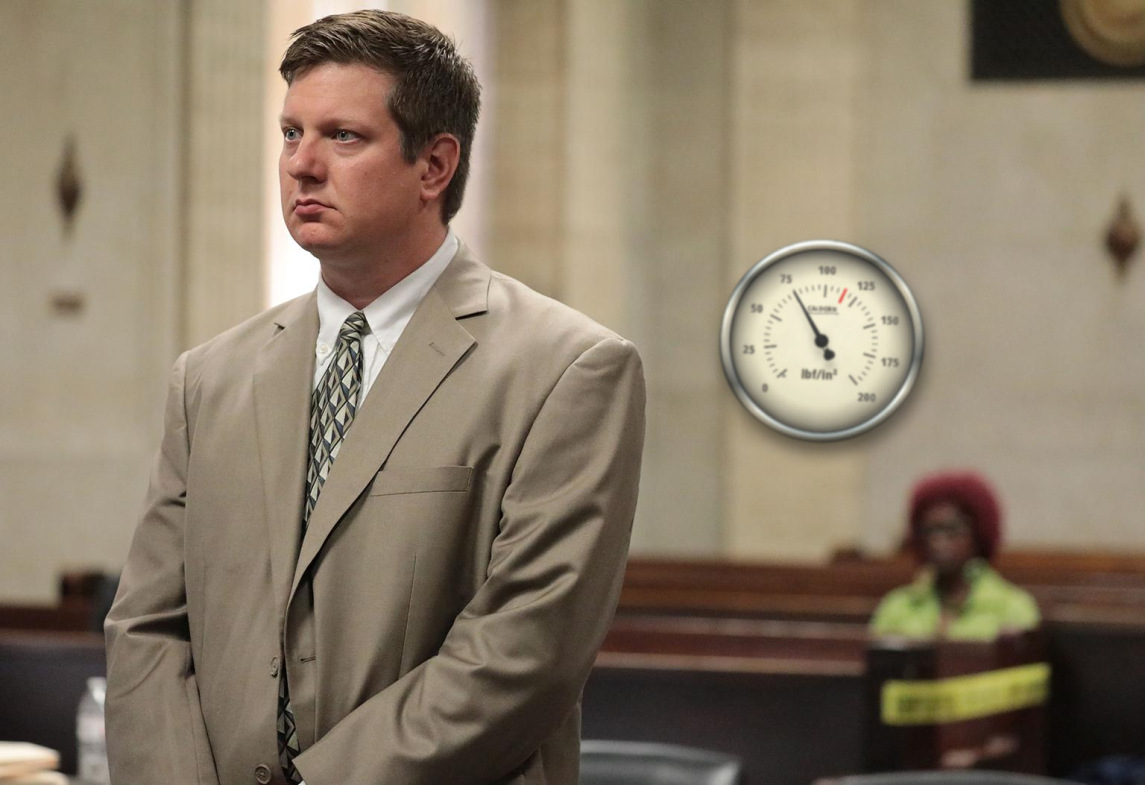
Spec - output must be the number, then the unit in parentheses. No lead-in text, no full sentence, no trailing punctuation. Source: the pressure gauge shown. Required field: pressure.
75 (psi)
